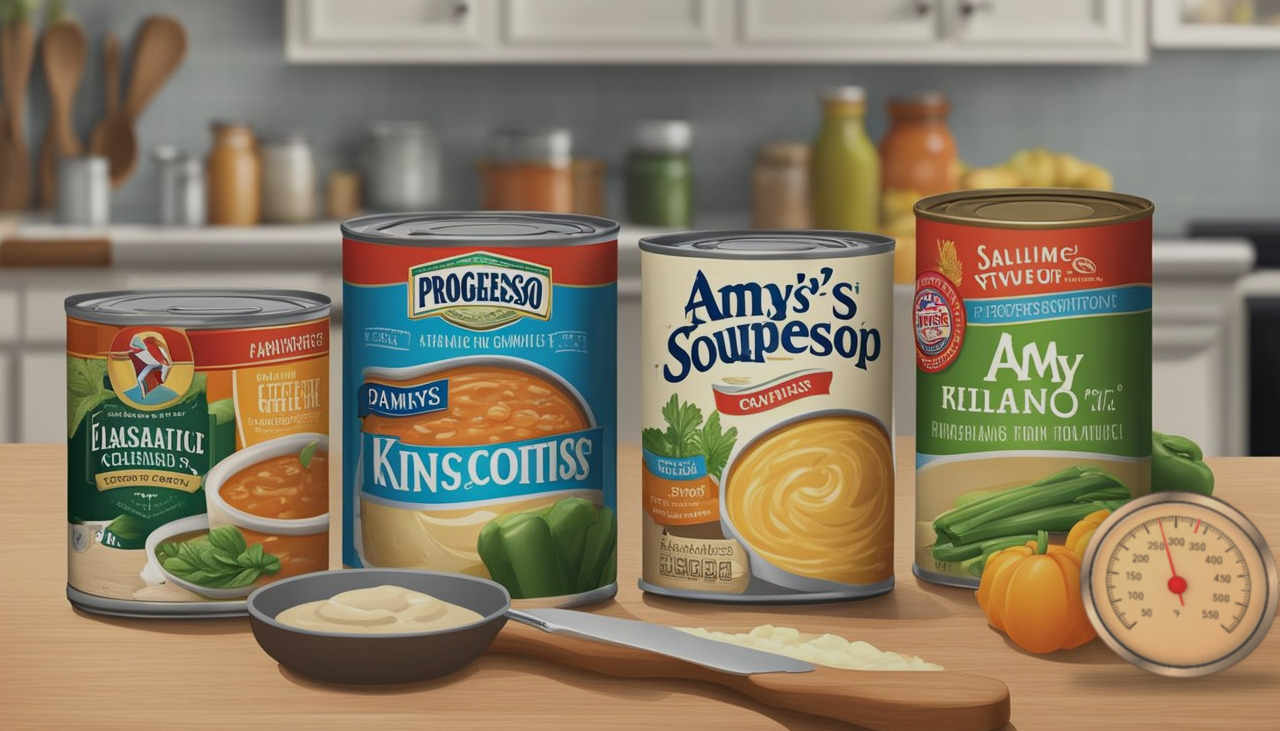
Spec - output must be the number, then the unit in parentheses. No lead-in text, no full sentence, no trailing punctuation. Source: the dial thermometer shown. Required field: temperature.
275 (°F)
